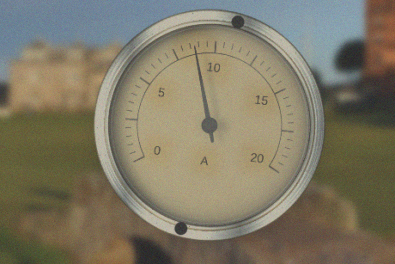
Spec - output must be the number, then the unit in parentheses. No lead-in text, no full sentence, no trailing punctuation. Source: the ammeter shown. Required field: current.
8.75 (A)
